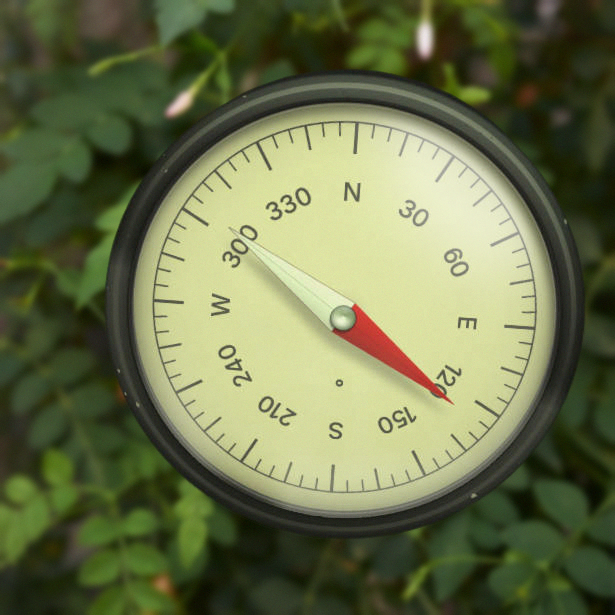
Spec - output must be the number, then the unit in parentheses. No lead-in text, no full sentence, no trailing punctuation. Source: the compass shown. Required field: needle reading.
125 (°)
